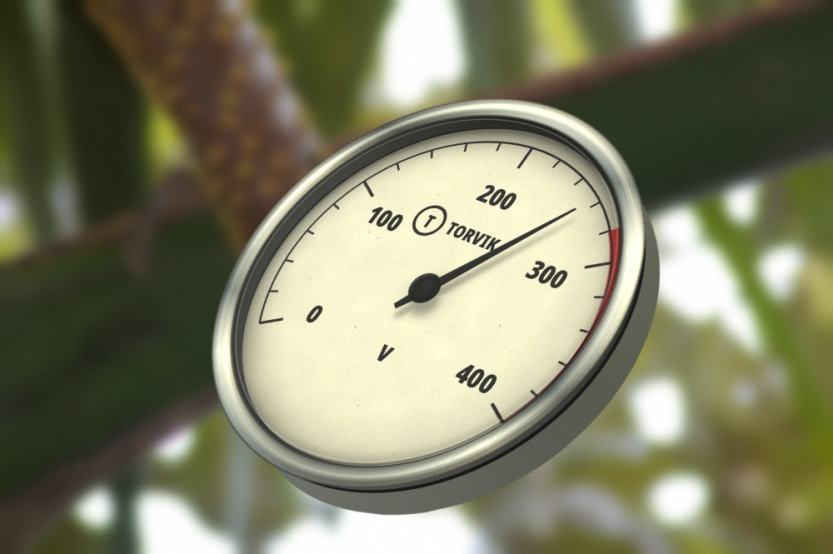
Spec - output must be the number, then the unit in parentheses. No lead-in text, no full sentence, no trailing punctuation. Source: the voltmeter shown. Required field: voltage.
260 (V)
